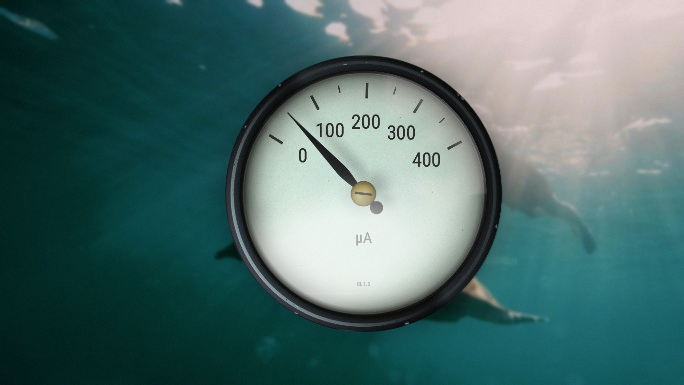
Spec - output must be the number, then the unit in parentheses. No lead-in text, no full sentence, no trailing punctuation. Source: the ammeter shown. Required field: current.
50 (µA)
